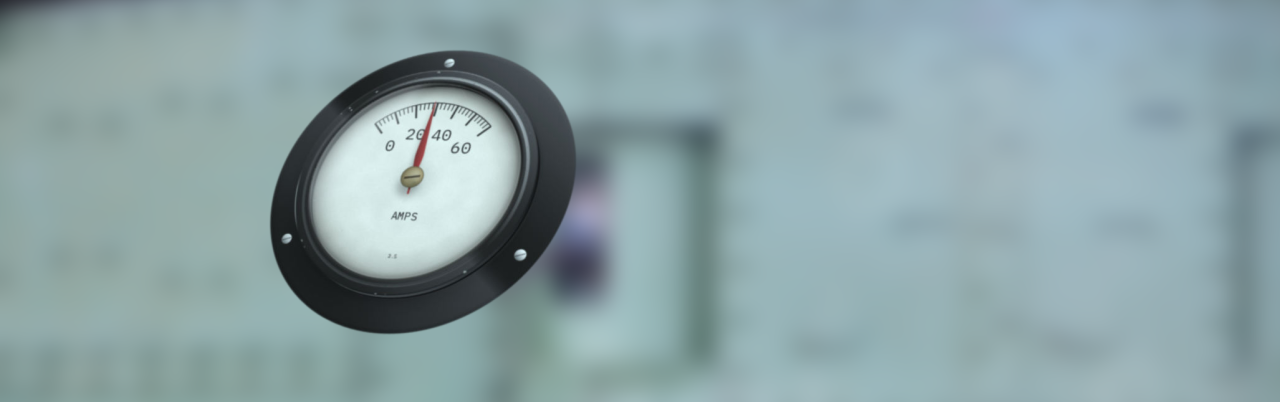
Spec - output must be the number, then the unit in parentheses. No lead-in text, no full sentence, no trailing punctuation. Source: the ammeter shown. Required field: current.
30 (A)
